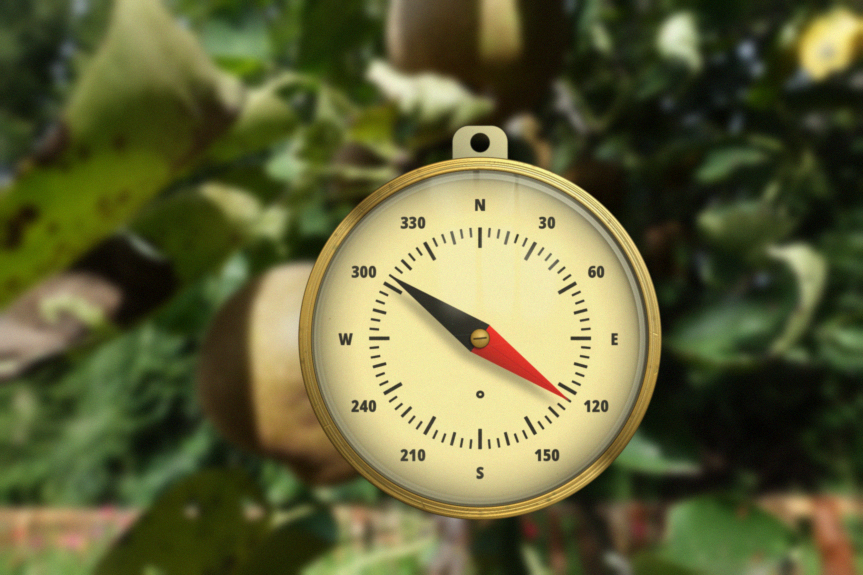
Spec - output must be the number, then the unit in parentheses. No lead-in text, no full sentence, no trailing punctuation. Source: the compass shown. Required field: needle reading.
125 (°)
